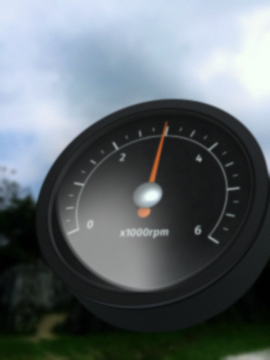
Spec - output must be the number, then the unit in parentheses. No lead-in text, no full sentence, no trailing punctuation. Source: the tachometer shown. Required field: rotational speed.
3000 (rpm)
